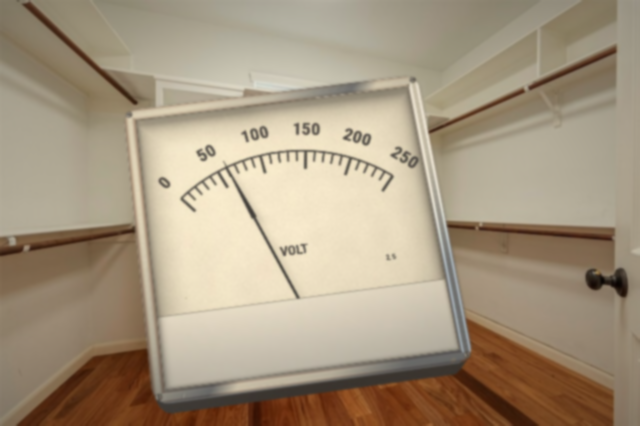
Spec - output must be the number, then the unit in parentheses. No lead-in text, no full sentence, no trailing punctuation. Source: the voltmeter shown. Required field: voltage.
60 (V)
